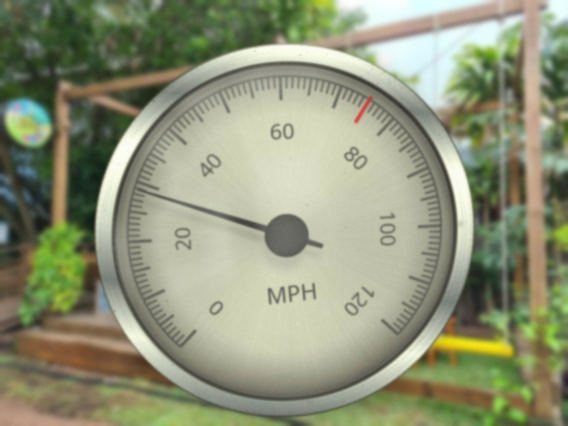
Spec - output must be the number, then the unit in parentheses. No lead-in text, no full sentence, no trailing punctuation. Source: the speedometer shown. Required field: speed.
29 (mph)
